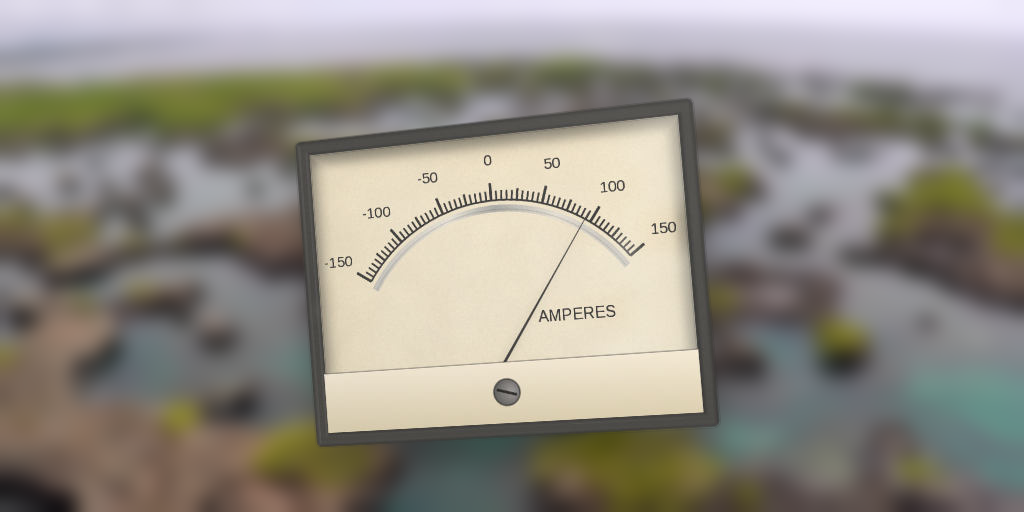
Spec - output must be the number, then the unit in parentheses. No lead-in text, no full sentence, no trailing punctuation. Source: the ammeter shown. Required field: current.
95 (A)
